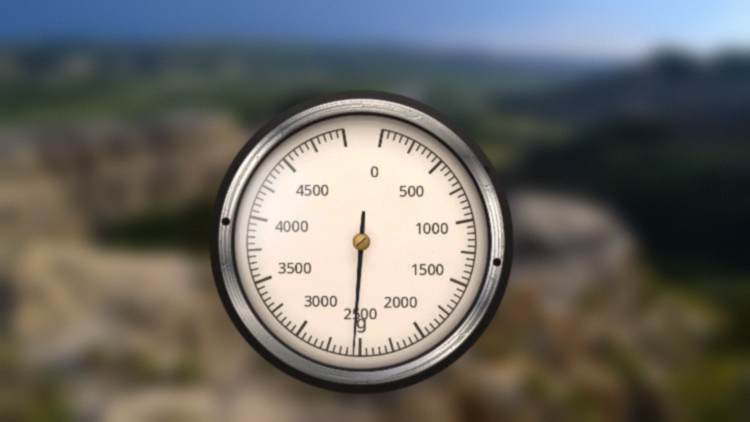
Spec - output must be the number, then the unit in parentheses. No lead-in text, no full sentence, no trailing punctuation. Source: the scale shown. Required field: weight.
2550 (g)
